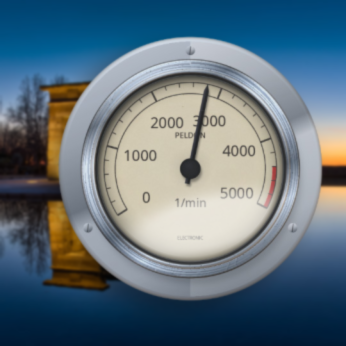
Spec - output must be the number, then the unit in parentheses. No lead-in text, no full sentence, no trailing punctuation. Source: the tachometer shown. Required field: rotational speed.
2800 (rpm)
